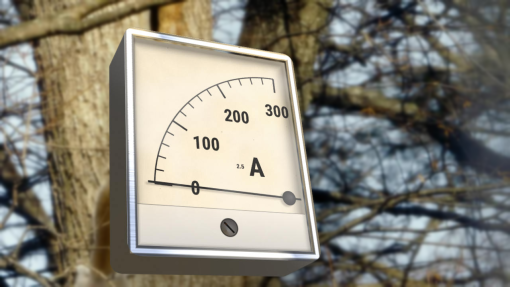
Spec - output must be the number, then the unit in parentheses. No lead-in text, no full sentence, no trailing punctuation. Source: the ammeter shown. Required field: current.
0 (A)
